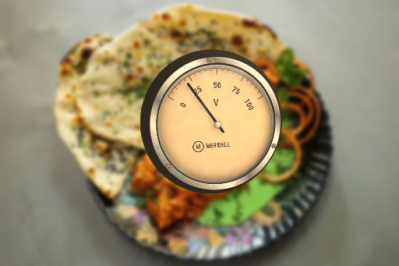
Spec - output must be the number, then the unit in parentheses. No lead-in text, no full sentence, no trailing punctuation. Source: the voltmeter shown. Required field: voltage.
20 (V)
